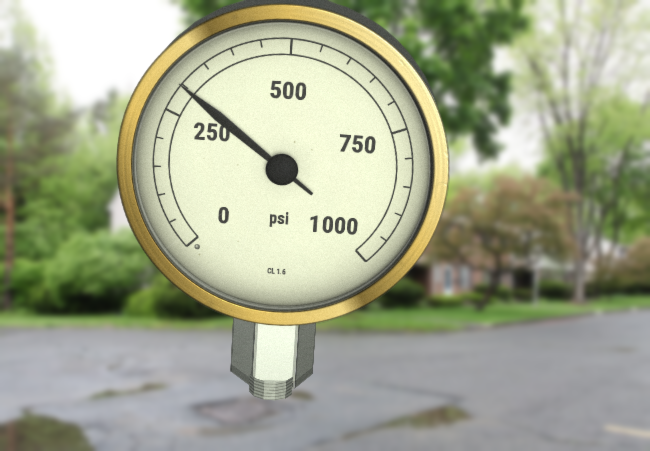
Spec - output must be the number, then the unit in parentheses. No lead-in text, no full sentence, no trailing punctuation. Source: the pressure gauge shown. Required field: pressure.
300 (psi)
